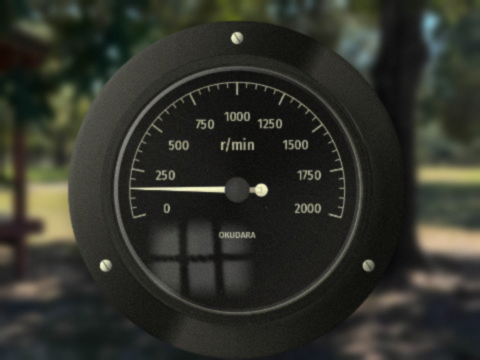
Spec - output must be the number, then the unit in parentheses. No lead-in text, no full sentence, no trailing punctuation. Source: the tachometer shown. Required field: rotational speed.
150 (rpm)
